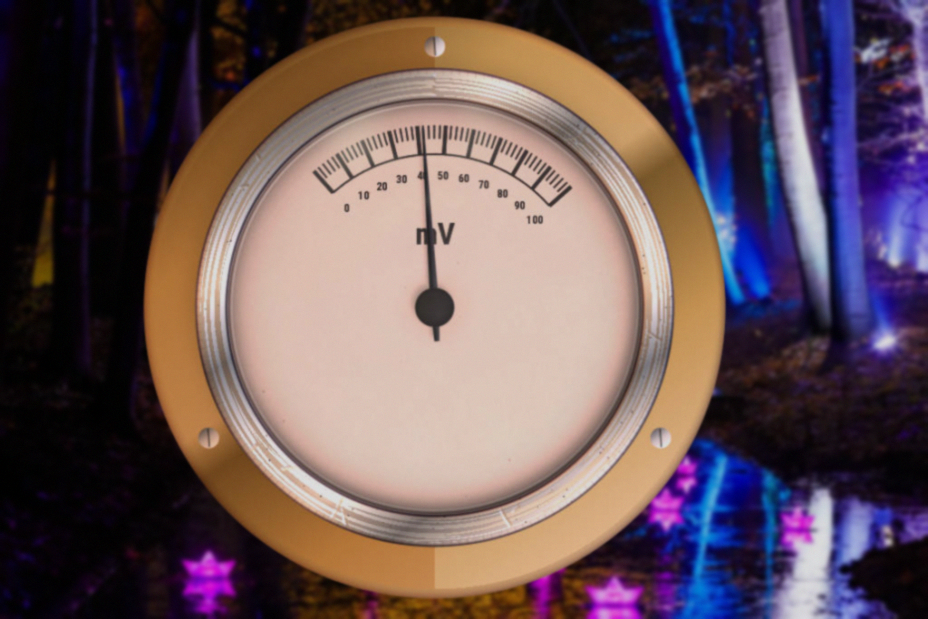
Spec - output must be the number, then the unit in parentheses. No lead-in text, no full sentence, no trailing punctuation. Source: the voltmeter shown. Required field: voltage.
42 (mV)
